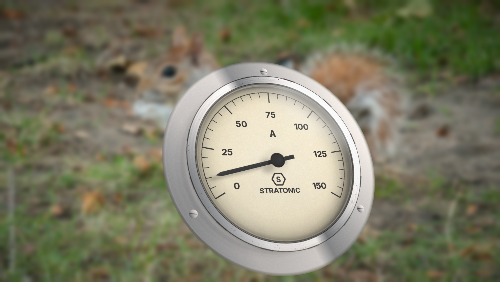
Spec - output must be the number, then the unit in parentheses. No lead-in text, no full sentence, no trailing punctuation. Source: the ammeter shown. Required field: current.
10 (A)
